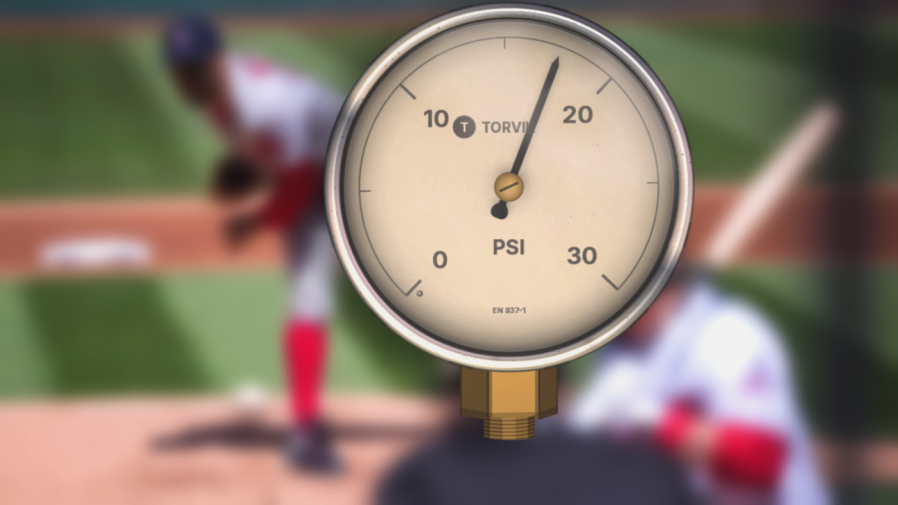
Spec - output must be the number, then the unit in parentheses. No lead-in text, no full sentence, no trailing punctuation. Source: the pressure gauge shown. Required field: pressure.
17.5 (psi)
